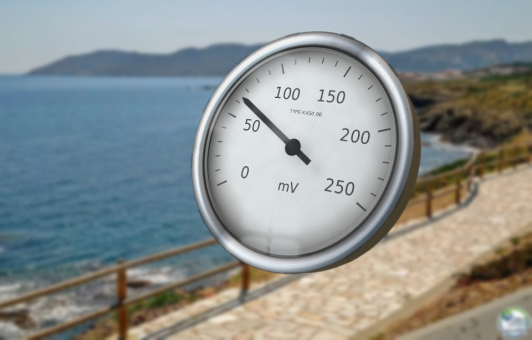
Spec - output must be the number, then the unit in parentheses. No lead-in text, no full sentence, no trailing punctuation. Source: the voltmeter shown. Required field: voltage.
65 (mV)
